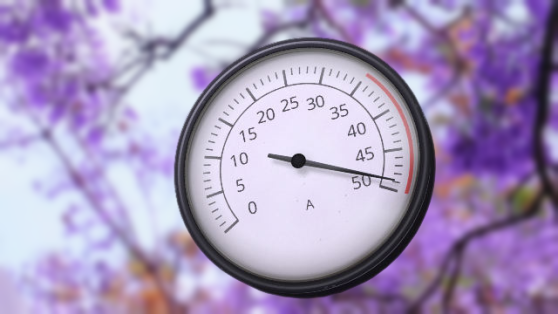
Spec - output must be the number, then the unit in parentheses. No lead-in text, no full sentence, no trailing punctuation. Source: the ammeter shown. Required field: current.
49 (A)
